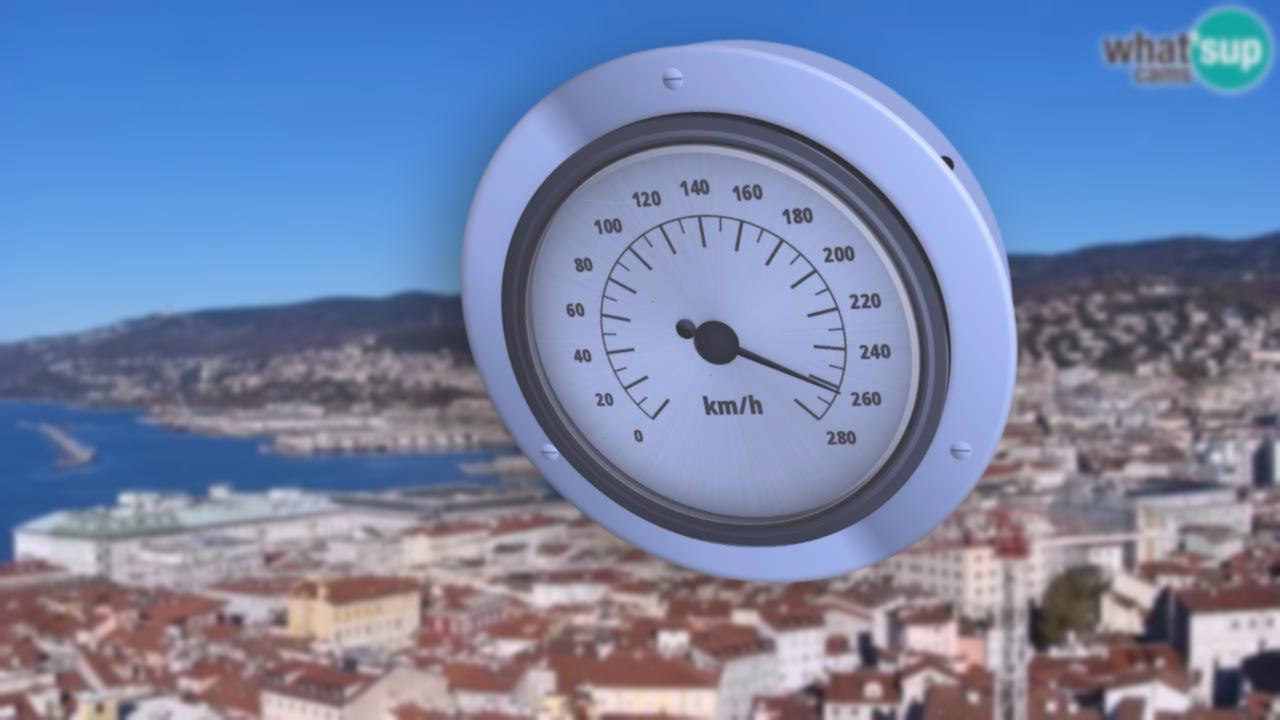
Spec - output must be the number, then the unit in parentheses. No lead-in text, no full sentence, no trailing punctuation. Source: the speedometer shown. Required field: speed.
260 (km/h)
